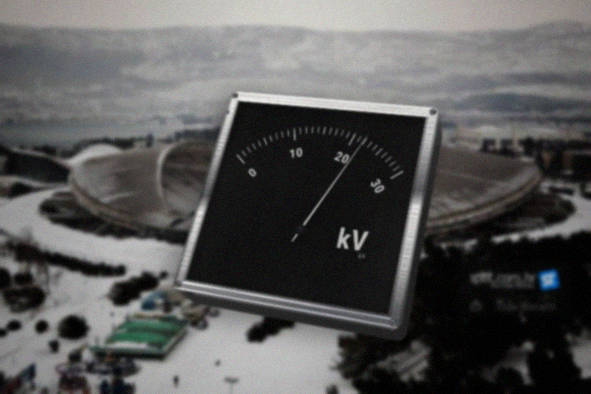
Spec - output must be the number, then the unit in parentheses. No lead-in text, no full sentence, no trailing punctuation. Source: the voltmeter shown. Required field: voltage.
22 (kV)
